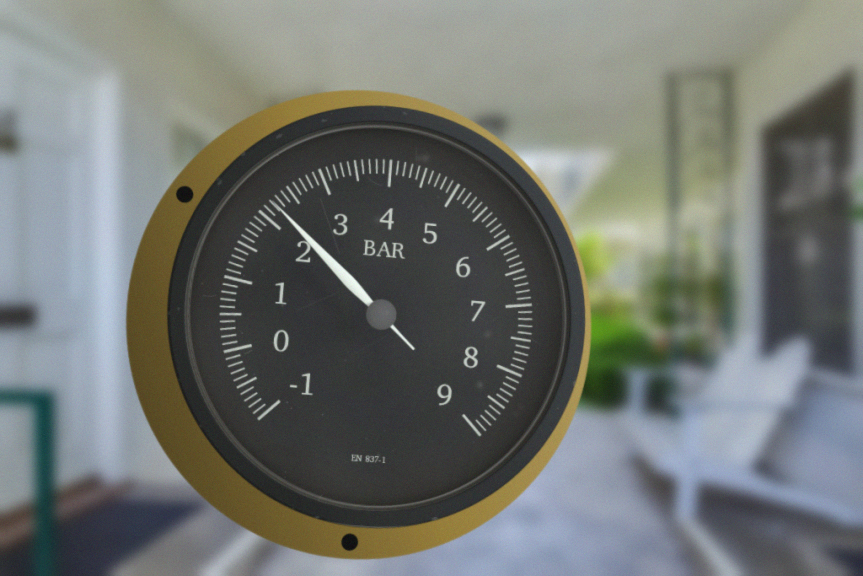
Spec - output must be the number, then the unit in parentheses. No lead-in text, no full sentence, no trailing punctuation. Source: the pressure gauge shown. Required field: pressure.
2.2 (bar)
